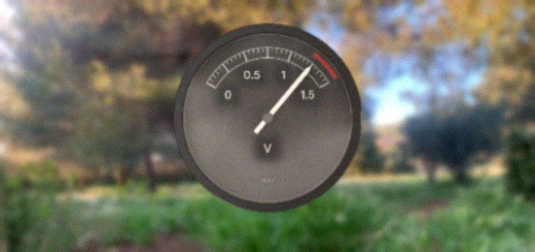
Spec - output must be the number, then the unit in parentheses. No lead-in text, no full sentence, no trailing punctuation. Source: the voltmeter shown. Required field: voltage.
1.25 (V)
